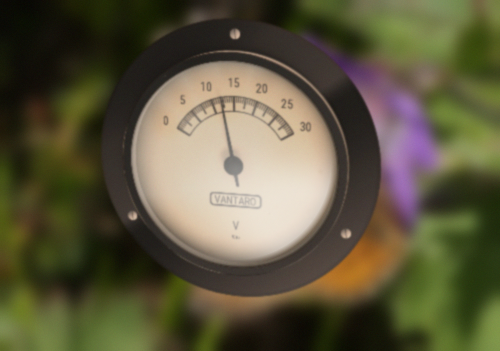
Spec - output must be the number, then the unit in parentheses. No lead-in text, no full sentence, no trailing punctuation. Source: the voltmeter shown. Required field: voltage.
12.5 (V)
